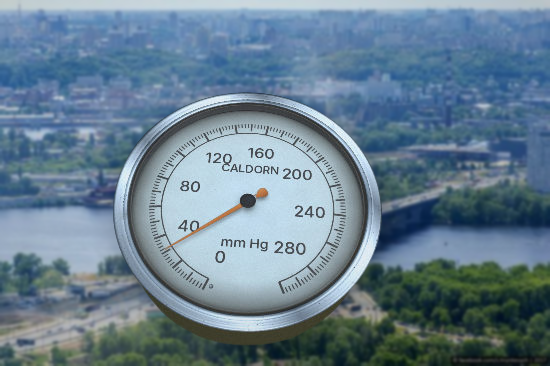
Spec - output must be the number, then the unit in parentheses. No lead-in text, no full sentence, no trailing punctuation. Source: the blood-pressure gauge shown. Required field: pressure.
30 (mmHg)
